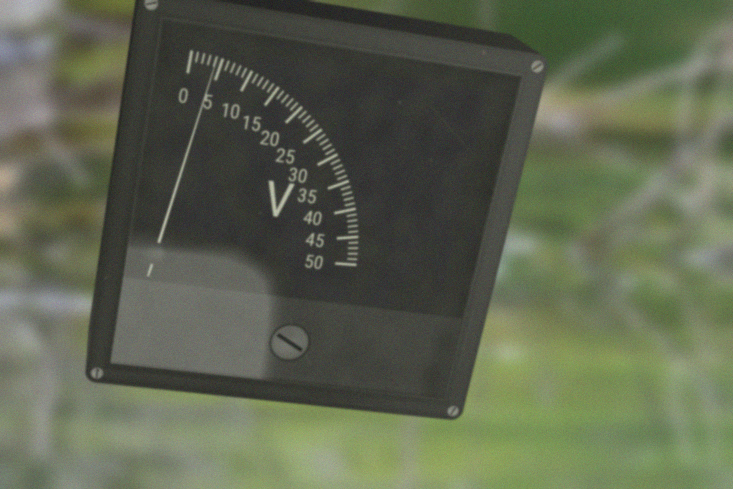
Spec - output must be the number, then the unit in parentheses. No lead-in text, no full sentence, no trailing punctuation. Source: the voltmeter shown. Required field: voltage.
4 (V)
